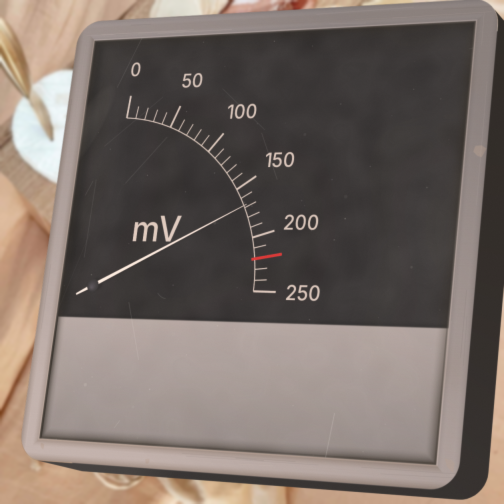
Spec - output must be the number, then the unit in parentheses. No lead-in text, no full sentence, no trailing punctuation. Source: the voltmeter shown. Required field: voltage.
170 (mV)
